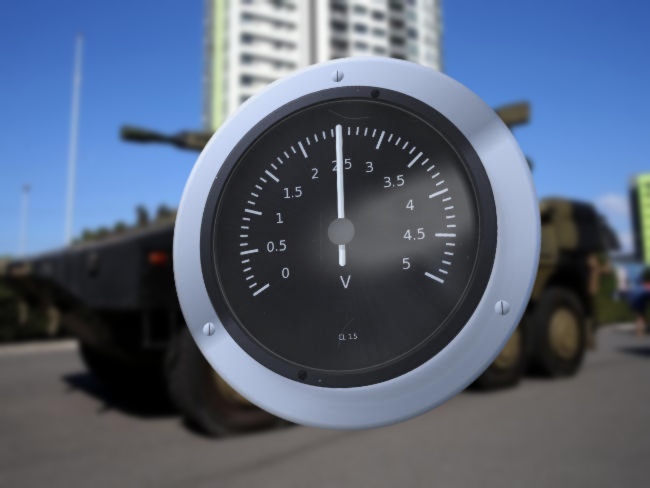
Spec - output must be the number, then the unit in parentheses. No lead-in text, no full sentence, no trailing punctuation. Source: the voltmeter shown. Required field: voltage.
2.5 (V)
